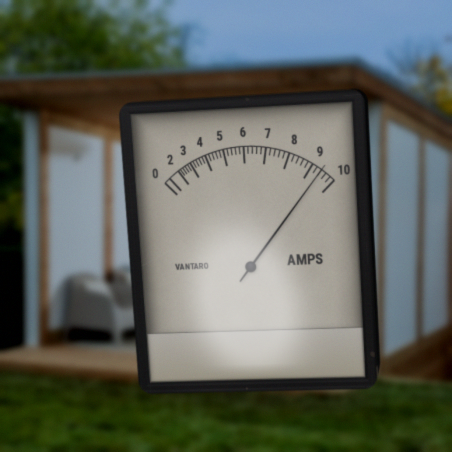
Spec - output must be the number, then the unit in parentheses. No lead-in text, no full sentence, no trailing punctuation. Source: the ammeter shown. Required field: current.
9.4 (A)
